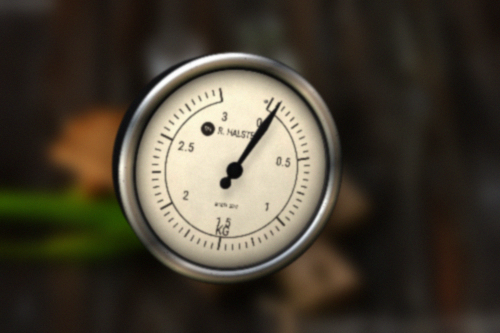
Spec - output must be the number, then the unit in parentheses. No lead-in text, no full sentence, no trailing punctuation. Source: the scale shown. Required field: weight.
0.05 (kg)
